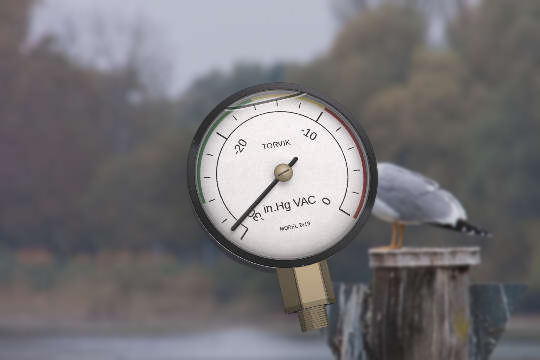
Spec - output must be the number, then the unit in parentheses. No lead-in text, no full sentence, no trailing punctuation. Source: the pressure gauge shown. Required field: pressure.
-29 (inHg)
